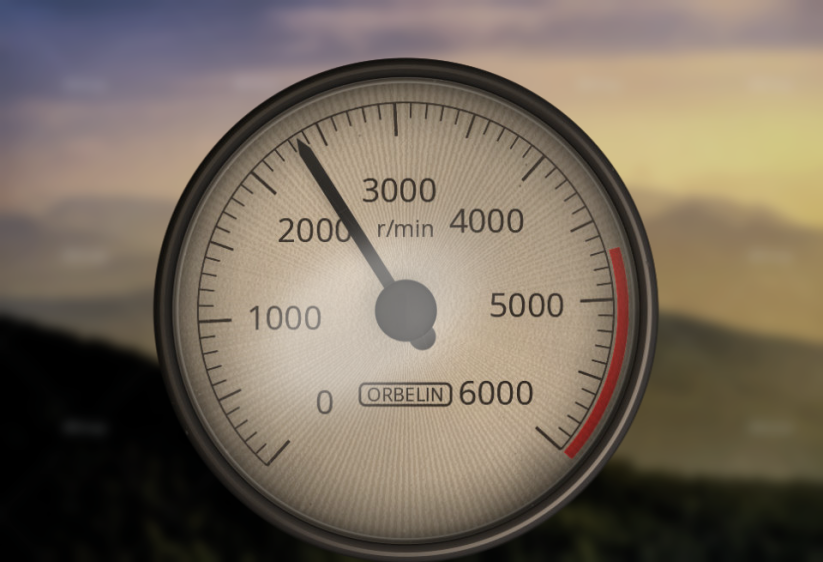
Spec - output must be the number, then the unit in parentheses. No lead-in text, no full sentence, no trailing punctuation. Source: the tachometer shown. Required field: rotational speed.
2350 (rpm)
